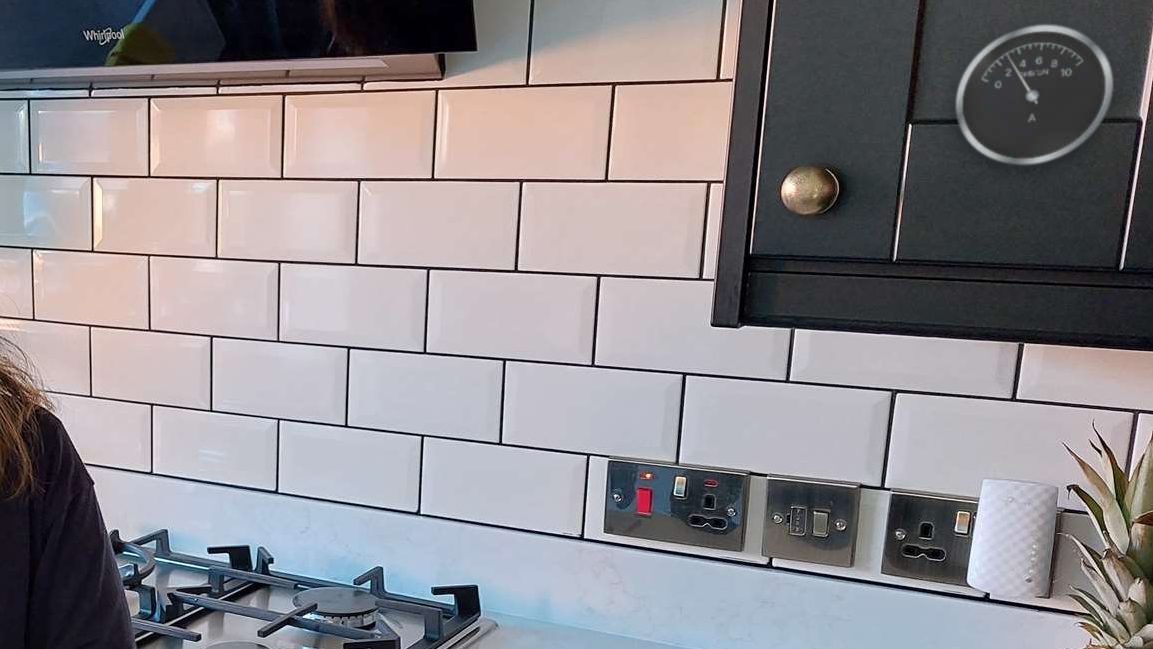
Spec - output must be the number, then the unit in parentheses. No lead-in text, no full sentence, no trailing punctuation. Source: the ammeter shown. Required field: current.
3 (A)
